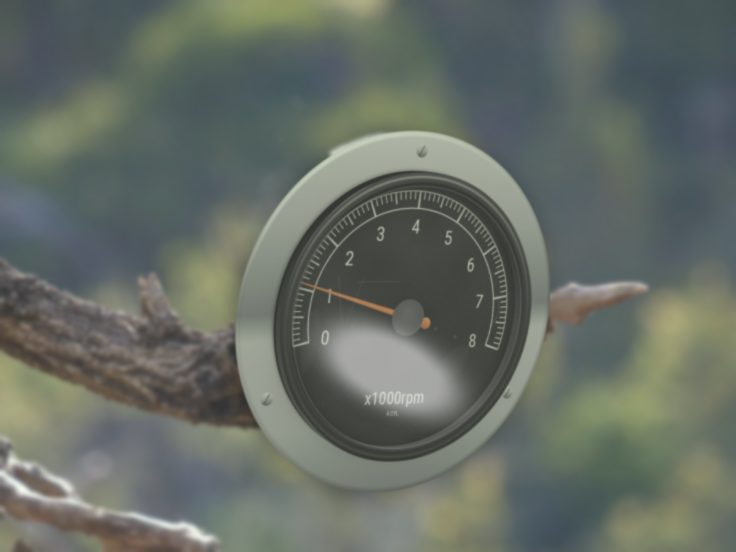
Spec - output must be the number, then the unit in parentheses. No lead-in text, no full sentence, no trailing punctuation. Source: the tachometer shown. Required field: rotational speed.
1100 (rpm)
